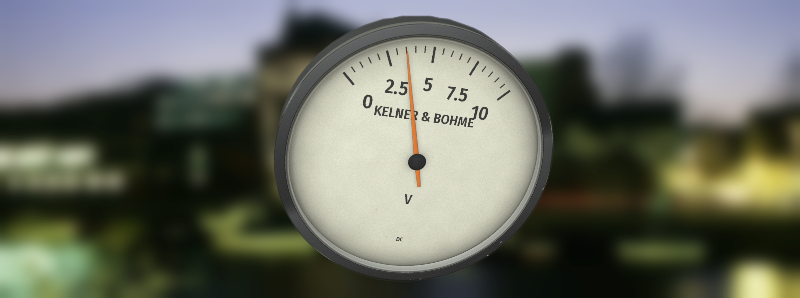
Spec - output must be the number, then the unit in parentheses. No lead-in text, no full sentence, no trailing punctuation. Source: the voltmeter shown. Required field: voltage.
3.5 (V)
